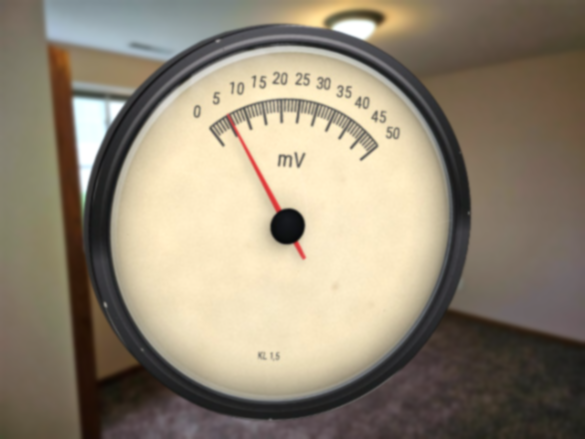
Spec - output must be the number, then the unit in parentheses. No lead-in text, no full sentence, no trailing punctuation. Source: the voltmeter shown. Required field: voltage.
5 (mV)
